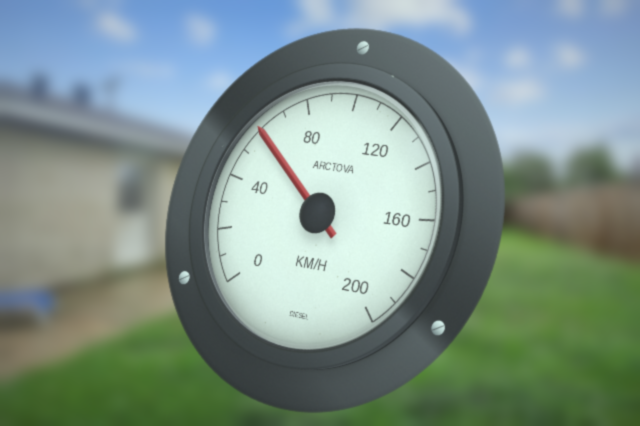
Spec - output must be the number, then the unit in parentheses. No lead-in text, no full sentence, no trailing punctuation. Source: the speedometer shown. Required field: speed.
60 (km/h)
